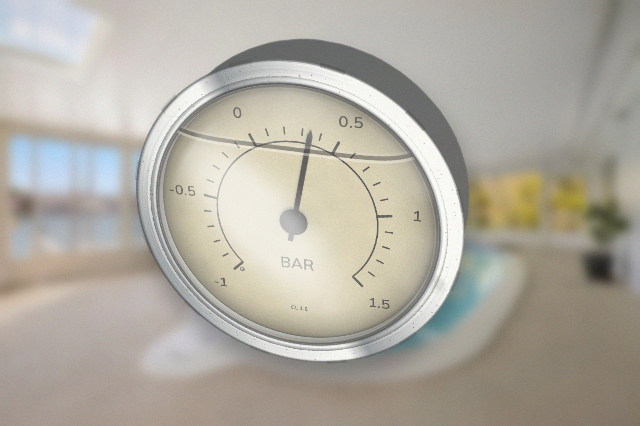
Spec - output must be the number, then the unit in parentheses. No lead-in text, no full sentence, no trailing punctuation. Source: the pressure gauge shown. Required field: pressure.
0.35 (bar)
